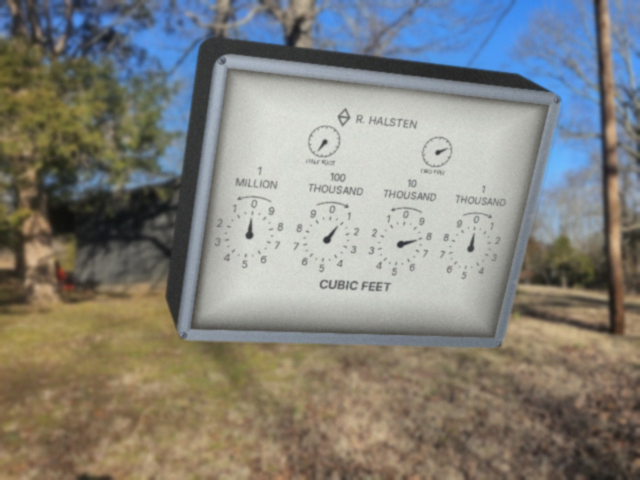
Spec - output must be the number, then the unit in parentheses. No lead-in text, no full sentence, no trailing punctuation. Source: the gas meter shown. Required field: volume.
8000 (ft³)
